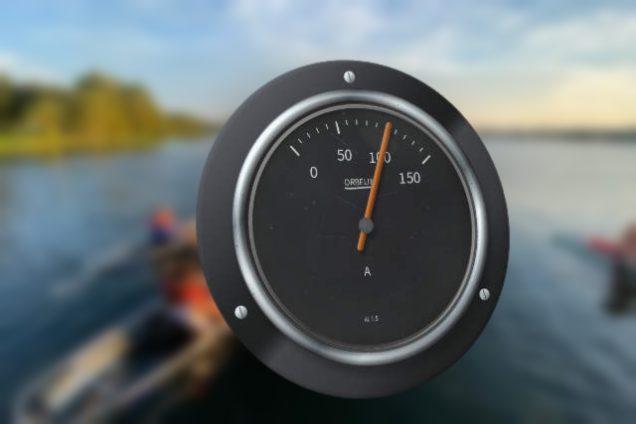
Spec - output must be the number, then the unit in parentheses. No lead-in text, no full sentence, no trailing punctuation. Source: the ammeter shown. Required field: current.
100 (A)
